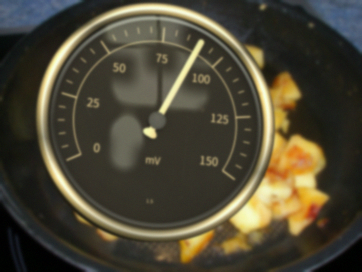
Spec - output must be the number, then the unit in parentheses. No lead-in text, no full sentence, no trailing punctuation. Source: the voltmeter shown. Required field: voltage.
90 (mV)
